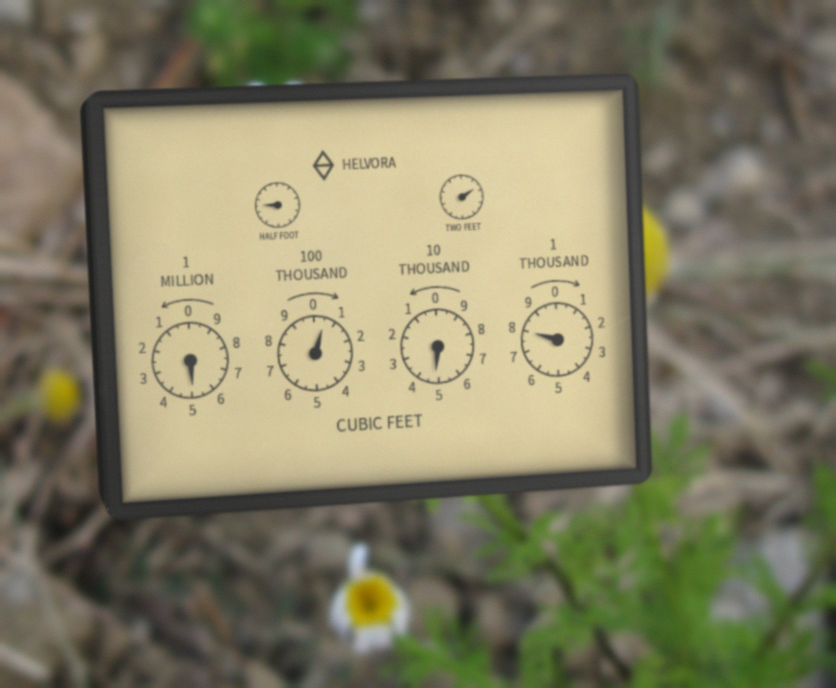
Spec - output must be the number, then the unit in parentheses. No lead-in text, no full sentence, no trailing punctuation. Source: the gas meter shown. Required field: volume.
504800 (ft³)
